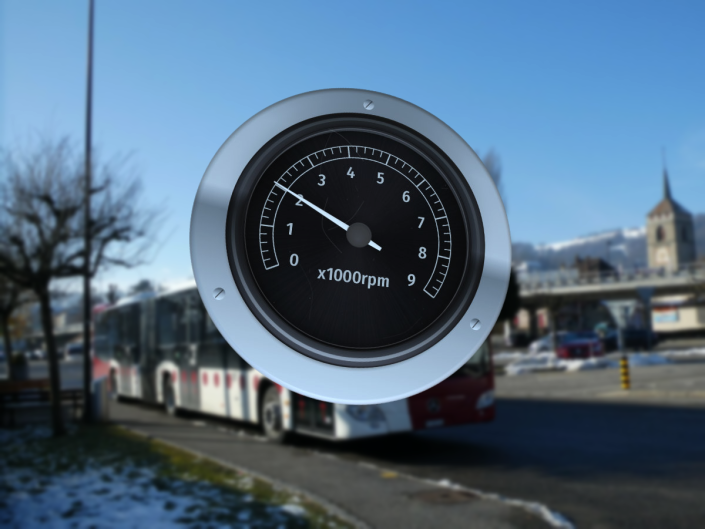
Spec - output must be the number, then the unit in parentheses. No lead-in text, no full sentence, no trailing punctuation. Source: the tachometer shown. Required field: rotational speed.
2000 (rpm)
